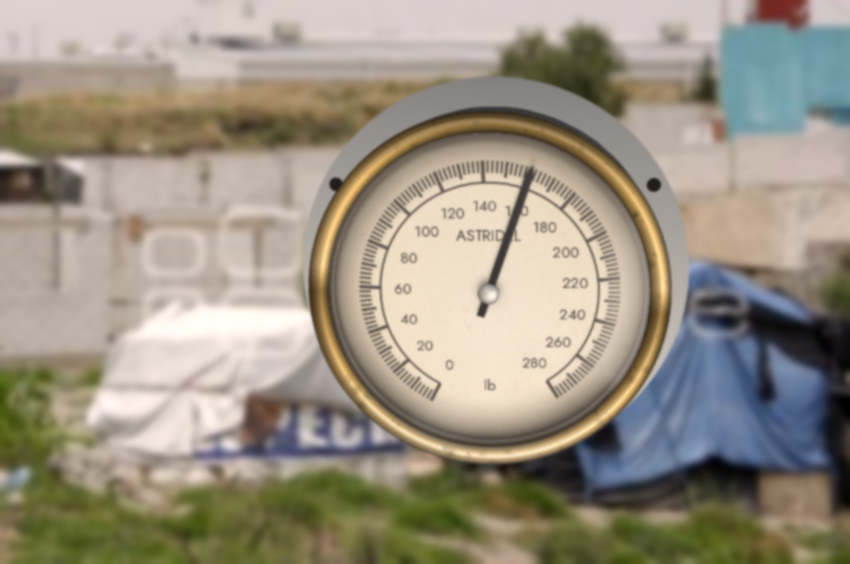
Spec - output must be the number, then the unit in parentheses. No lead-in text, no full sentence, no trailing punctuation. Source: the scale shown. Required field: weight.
160 (lb)
